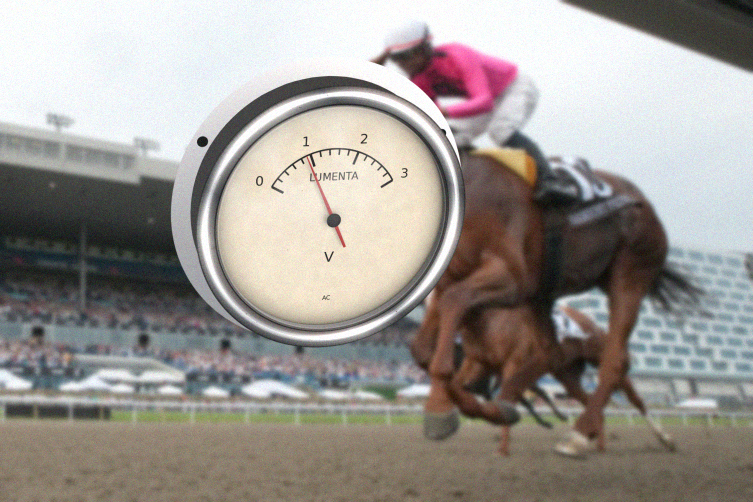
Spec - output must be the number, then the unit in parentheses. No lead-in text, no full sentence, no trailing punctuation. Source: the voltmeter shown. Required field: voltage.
0.9 (V)
